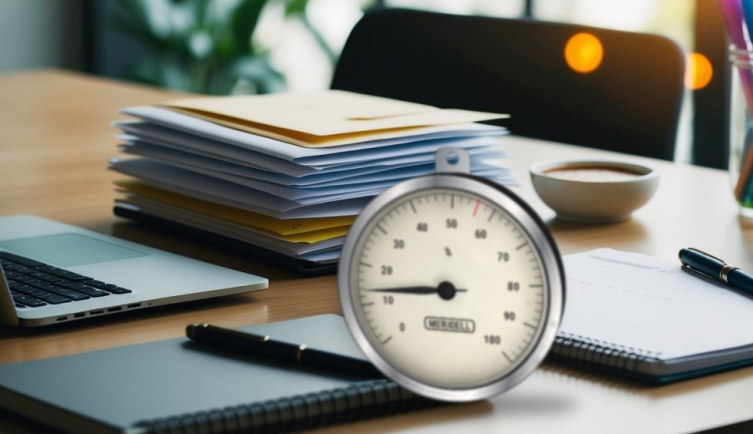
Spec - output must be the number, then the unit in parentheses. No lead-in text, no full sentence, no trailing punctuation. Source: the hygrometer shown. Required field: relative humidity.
14 (%)
